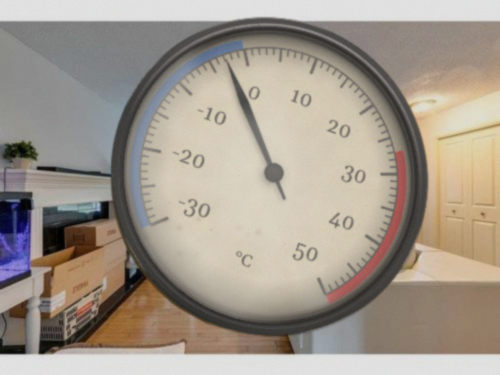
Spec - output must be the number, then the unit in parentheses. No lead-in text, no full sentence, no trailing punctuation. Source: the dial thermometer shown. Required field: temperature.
-3 (°C)
